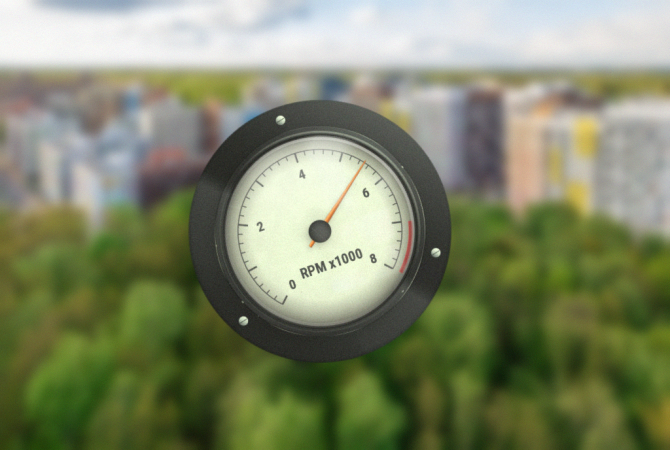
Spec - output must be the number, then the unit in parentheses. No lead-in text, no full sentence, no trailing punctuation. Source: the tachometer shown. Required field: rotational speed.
5500 (rpm)
